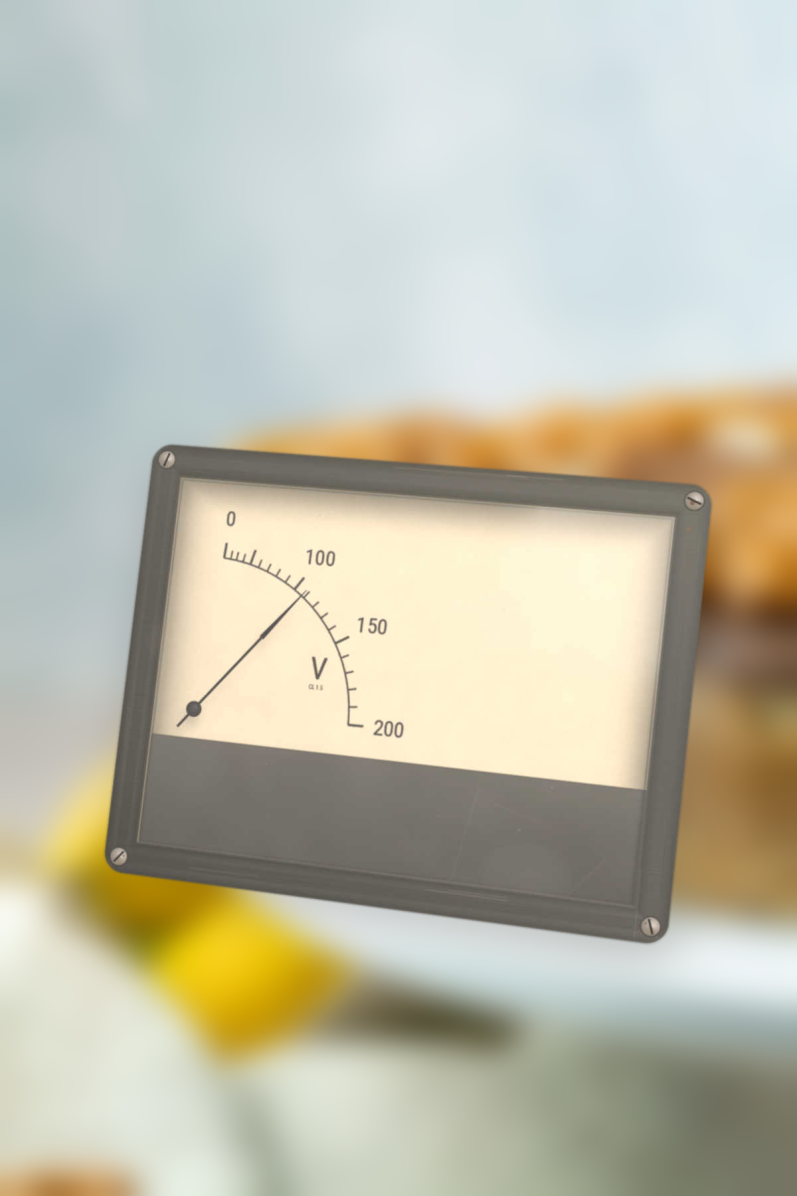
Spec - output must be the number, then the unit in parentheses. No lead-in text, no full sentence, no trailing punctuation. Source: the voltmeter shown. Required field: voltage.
110 (V)
